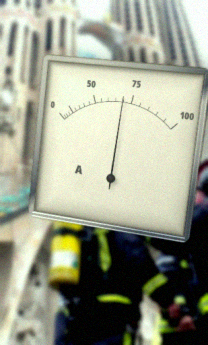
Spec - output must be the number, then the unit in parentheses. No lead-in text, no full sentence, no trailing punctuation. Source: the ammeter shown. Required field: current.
70 (A)
